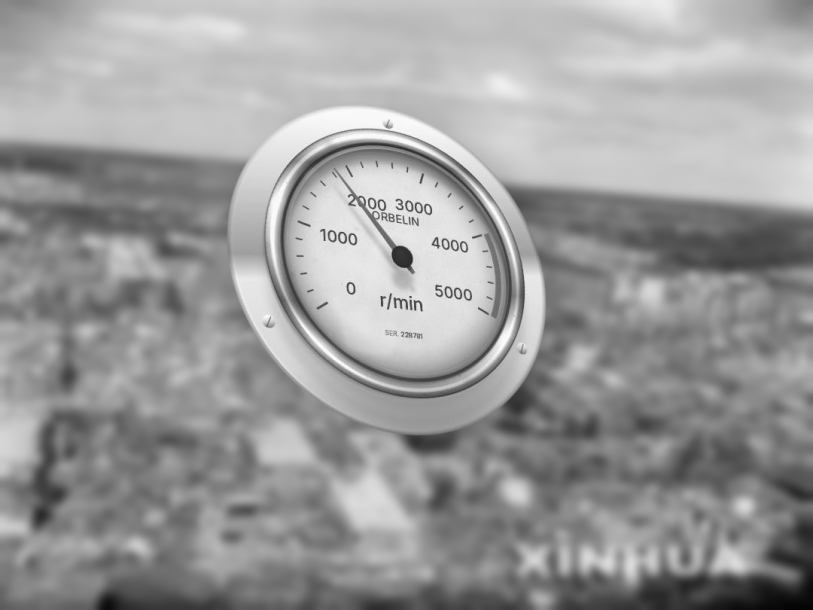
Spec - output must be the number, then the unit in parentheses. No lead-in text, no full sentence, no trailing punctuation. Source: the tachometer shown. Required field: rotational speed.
1800 (rpm)
